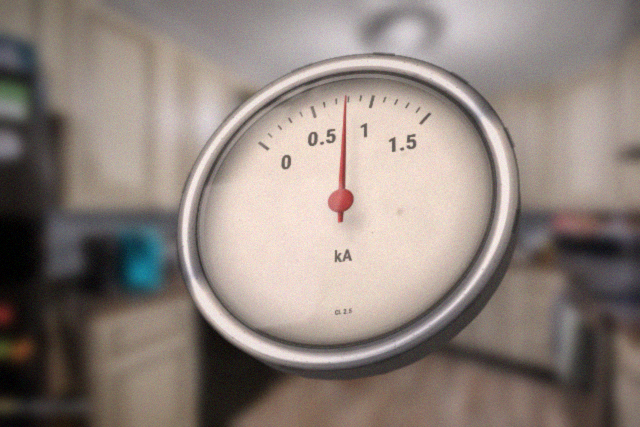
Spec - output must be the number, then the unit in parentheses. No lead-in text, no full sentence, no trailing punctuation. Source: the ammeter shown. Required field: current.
0.8 (kA)
